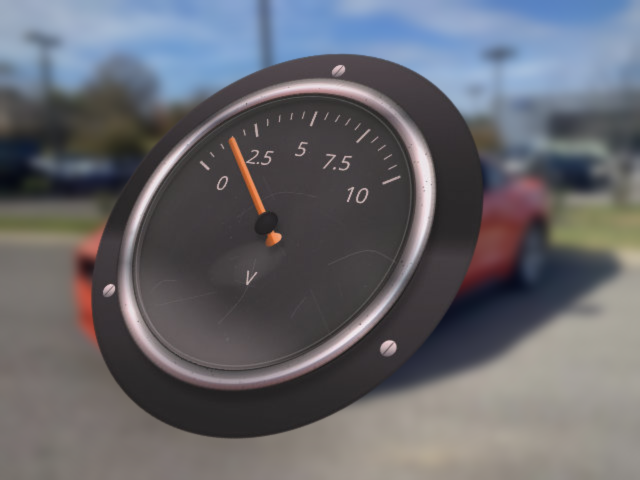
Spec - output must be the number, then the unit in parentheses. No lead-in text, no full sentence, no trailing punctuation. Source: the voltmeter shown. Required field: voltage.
1.5 (V)
